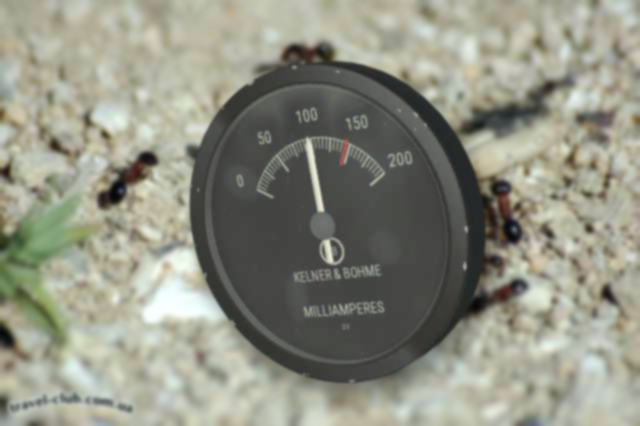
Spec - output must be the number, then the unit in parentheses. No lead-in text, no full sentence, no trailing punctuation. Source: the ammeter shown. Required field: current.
100 (mA)
